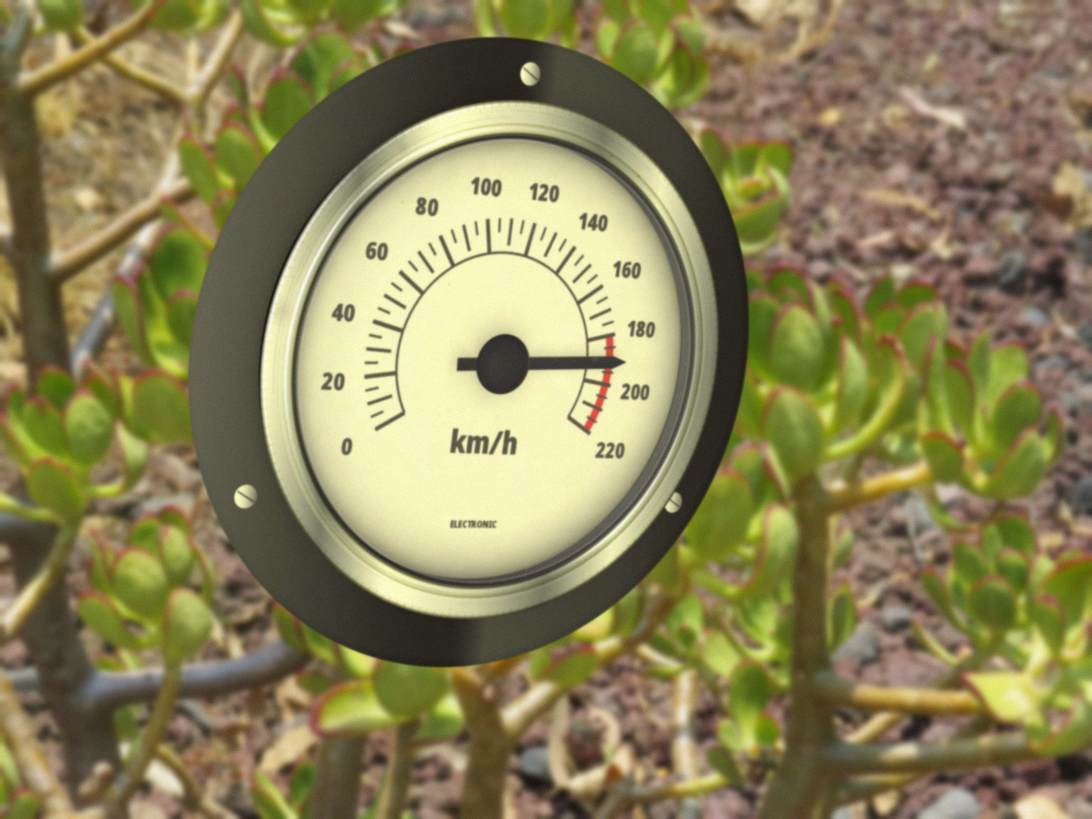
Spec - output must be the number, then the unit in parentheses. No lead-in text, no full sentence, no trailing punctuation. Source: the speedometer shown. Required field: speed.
190 (km/h)
